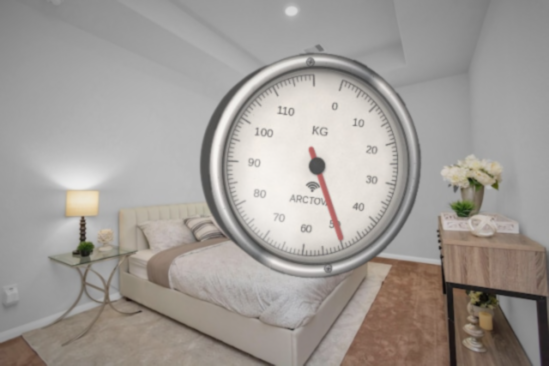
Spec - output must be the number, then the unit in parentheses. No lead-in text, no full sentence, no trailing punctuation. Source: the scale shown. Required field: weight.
50 (kg)
